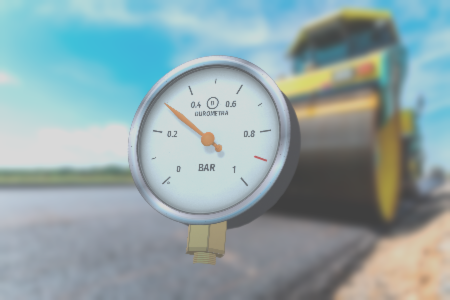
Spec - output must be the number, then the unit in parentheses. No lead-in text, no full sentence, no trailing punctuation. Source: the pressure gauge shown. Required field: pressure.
0.3 (bar)
